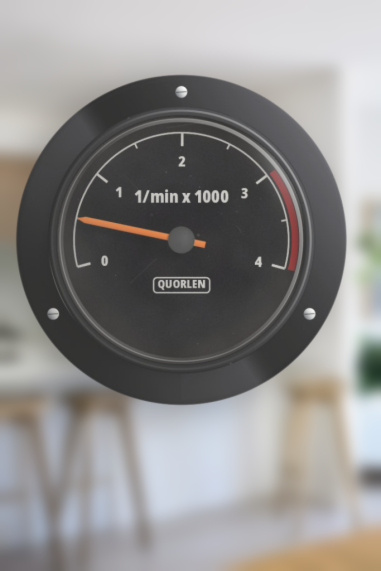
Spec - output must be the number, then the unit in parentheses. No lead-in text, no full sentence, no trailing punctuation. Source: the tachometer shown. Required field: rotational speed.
500 (rpm)
